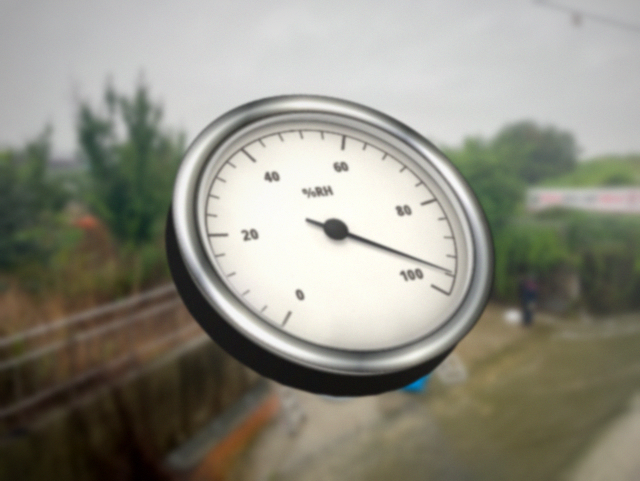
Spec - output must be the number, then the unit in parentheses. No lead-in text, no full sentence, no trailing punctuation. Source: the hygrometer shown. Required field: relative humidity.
96 (%)
